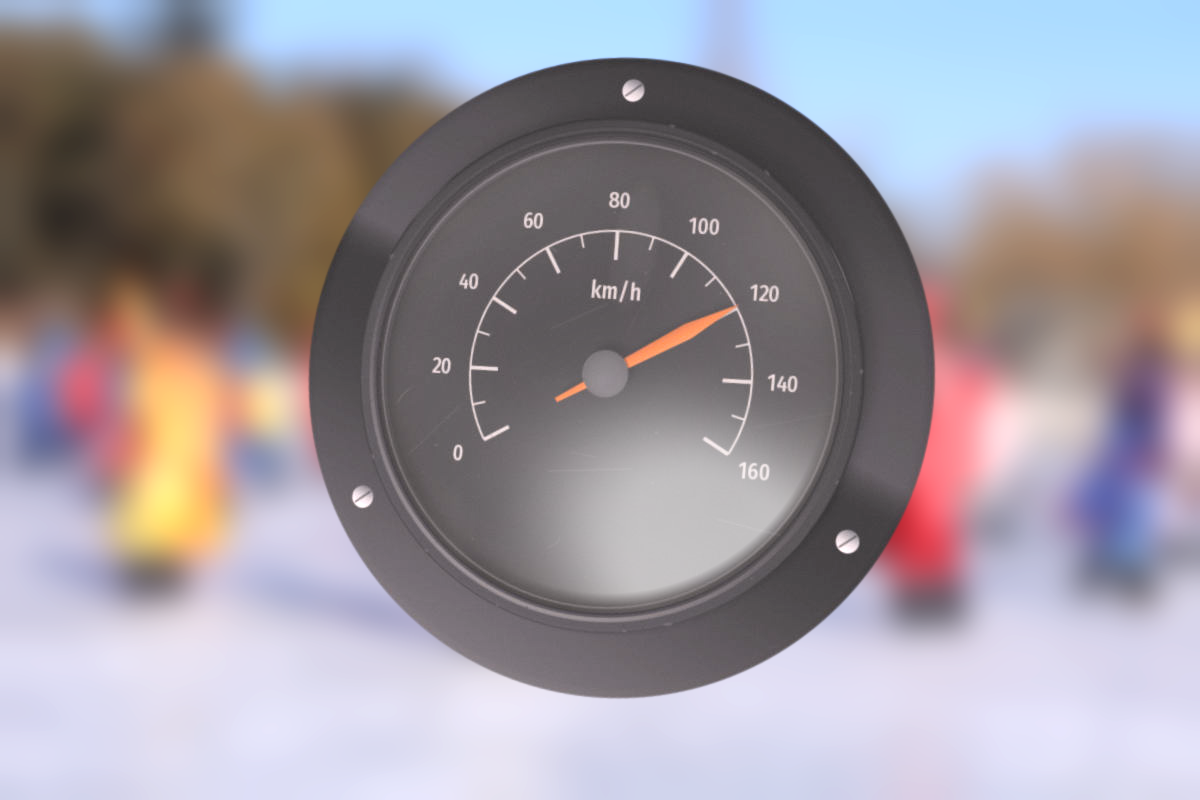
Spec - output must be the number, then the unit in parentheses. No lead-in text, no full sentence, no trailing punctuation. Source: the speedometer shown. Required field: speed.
120 (km/h)
